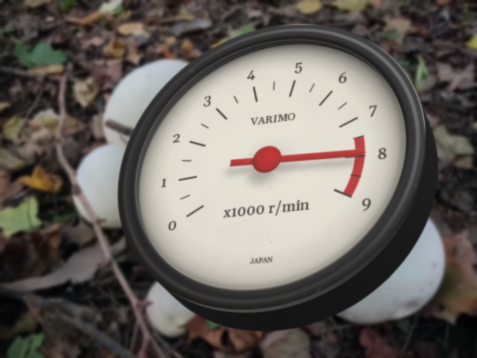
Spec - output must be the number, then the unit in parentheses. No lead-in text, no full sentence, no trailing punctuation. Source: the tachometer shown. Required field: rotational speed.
8000 (rpm)
